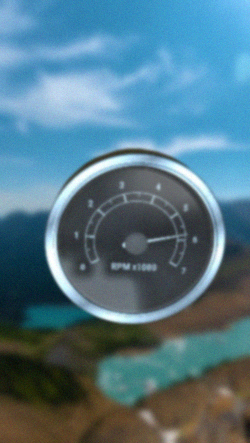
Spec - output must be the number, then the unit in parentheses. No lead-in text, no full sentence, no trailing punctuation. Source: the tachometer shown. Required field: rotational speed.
5750 (rpm)
